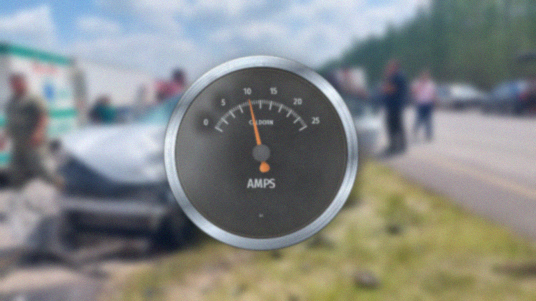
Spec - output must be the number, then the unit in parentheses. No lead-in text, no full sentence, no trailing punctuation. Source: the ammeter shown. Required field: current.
10 (A)
